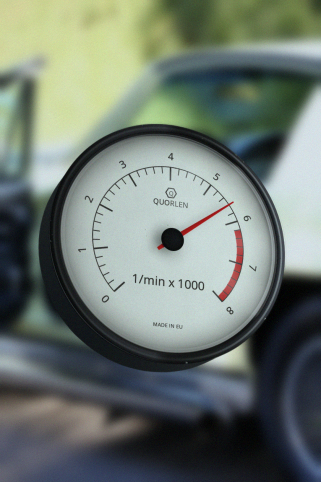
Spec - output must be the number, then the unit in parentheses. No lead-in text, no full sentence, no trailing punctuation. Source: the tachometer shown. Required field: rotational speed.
5600 (rpm)
